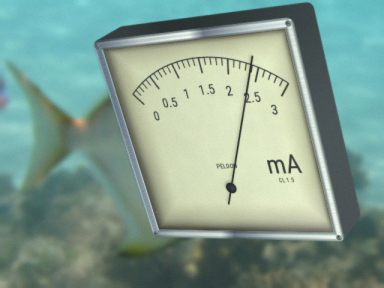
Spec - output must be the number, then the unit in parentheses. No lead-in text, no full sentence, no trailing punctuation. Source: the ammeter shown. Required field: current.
2.4 (mA)
